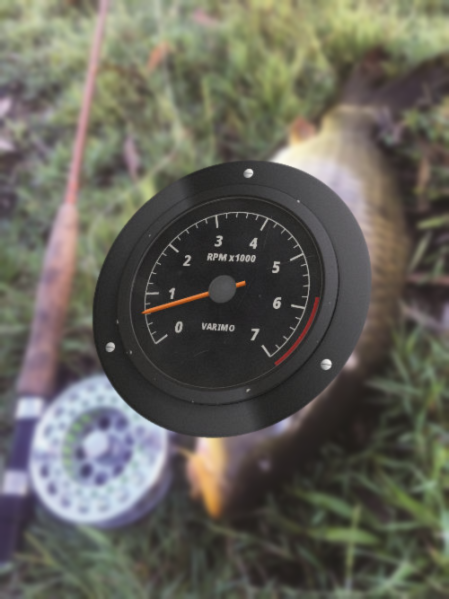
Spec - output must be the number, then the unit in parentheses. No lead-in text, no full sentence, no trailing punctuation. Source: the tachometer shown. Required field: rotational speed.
600 (rpm)
